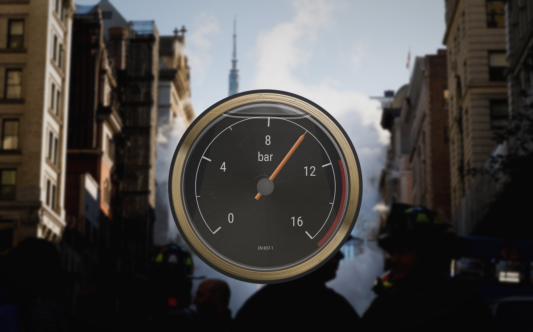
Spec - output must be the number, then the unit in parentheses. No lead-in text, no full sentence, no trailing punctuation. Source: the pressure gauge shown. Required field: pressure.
10 (bar)
